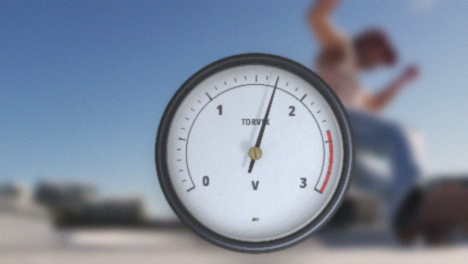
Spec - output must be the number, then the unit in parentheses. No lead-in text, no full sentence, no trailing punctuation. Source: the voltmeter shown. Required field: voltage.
1.7 (V)
